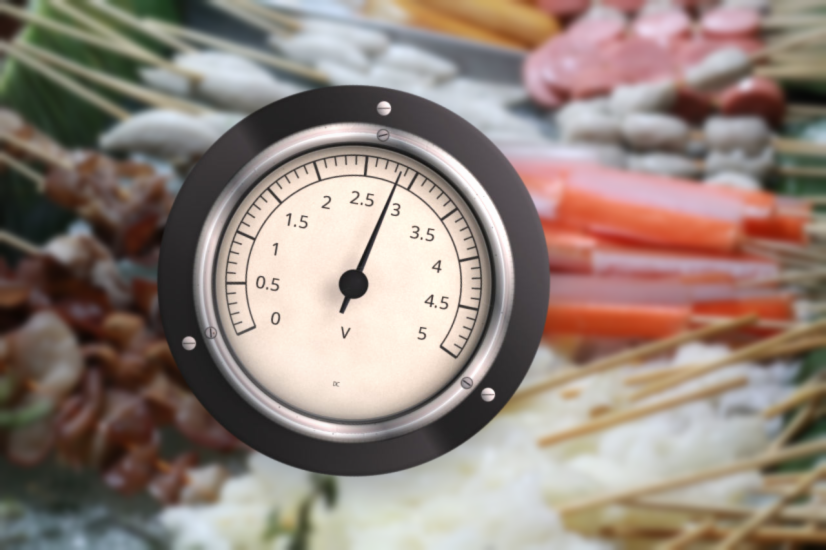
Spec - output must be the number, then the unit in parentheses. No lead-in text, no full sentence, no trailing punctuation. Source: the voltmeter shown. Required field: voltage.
2.85 (V)
